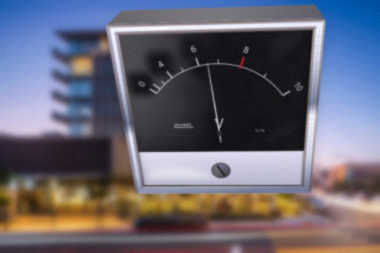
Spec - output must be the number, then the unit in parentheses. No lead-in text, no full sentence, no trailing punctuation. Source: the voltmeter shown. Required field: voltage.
6.5 (V)
